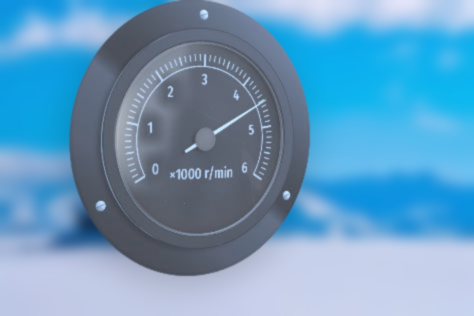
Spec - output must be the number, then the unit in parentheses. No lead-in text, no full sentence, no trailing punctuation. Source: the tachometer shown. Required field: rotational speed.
4500 (rpm)
